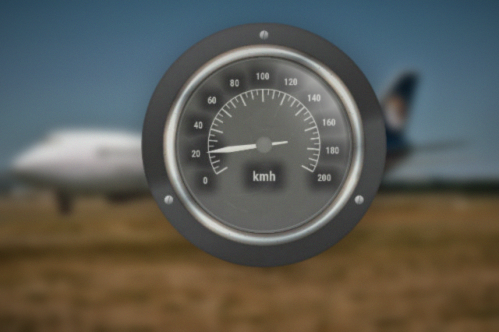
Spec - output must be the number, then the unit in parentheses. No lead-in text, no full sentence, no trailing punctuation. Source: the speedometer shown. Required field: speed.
20 (km/h)
